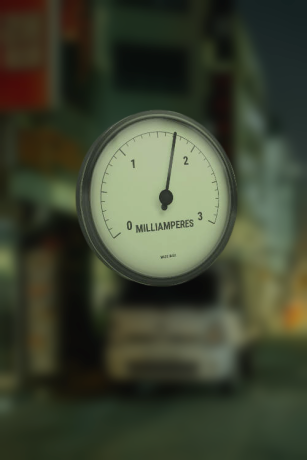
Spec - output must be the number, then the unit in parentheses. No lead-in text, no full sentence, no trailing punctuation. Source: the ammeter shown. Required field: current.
1.7 (mA)
